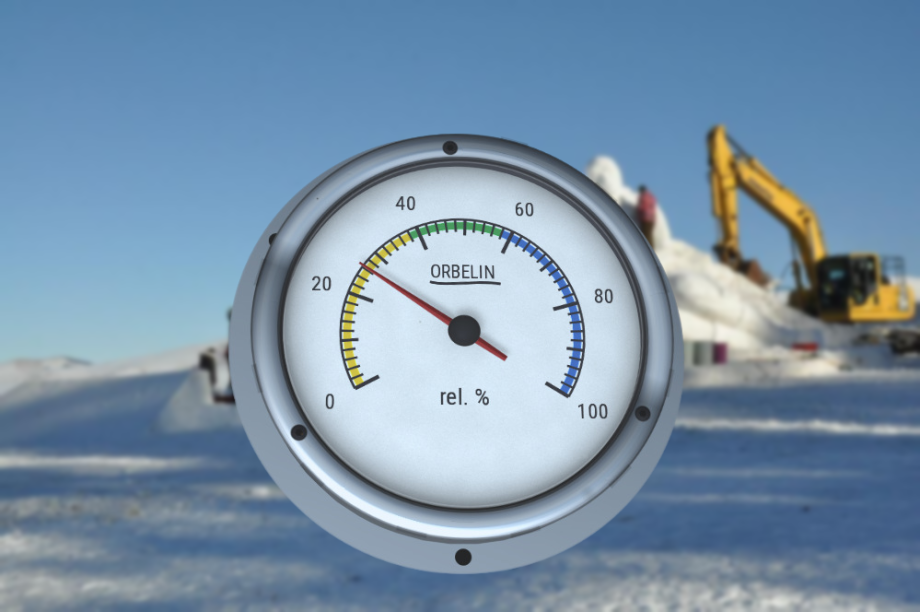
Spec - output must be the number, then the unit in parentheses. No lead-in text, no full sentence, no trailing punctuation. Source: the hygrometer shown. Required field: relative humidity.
26 (%)
